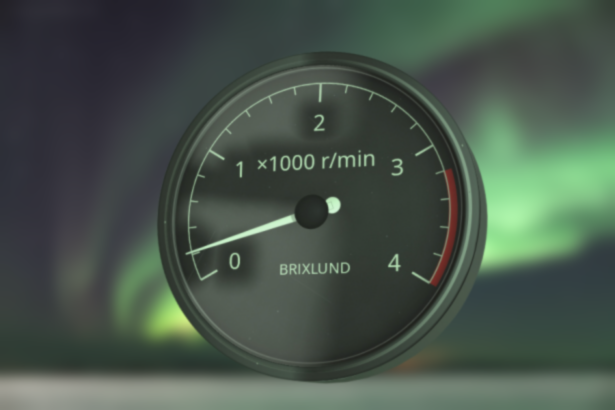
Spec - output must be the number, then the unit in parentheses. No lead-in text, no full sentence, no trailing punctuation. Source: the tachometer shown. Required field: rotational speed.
200 (rpm)
